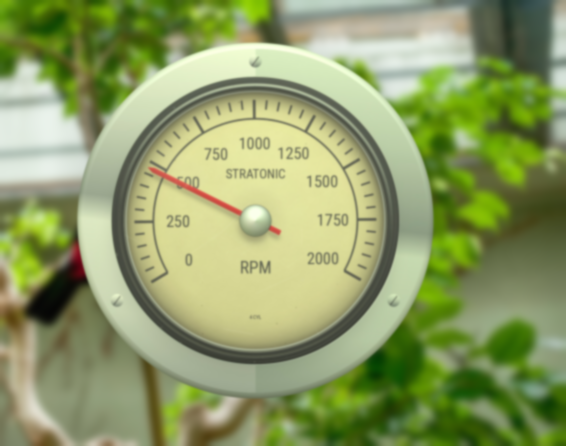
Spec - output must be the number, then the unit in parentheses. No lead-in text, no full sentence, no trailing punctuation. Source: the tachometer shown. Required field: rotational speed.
475 (rpm)
